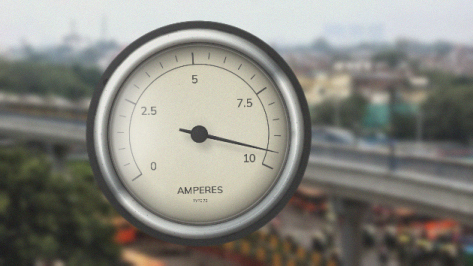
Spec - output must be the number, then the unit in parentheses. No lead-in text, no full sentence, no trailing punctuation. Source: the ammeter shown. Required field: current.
9.5 (A)
